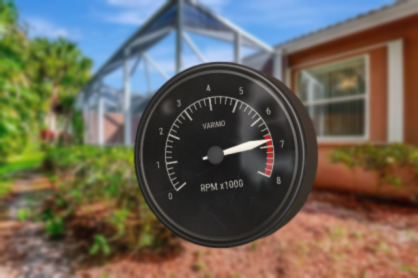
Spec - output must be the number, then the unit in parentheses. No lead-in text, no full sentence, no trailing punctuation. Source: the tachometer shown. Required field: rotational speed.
6800 (rpm)
